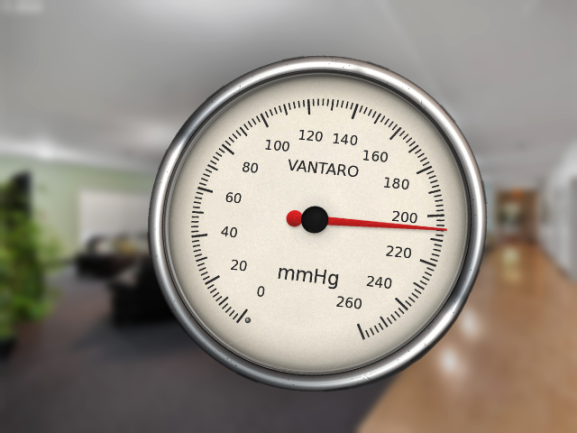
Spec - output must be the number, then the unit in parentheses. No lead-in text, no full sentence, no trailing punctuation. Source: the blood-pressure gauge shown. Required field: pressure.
206 (mmHg)
